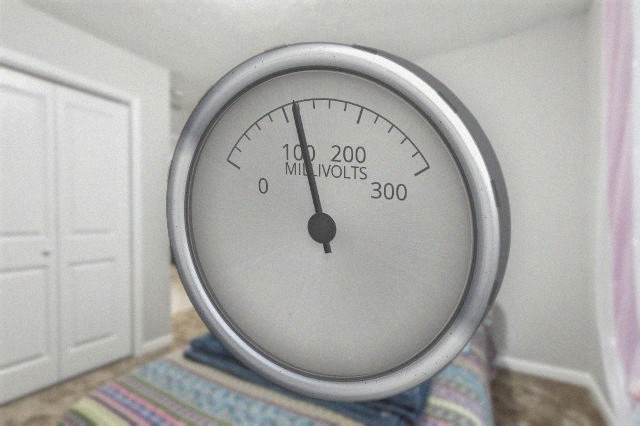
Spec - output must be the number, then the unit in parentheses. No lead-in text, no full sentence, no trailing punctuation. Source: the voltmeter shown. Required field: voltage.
120 (mV)
